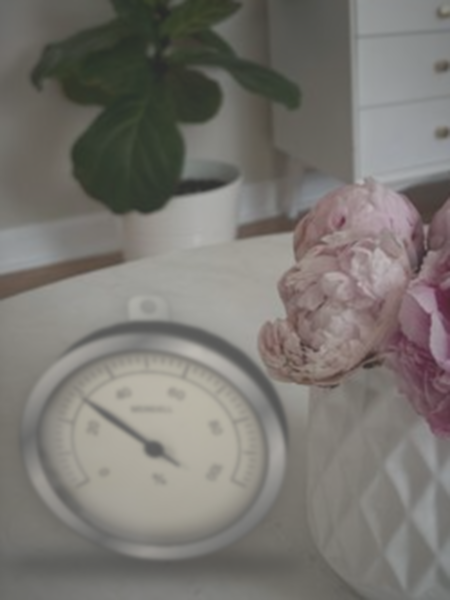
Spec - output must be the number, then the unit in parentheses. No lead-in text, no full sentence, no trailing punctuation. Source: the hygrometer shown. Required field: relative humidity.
30 (%)
